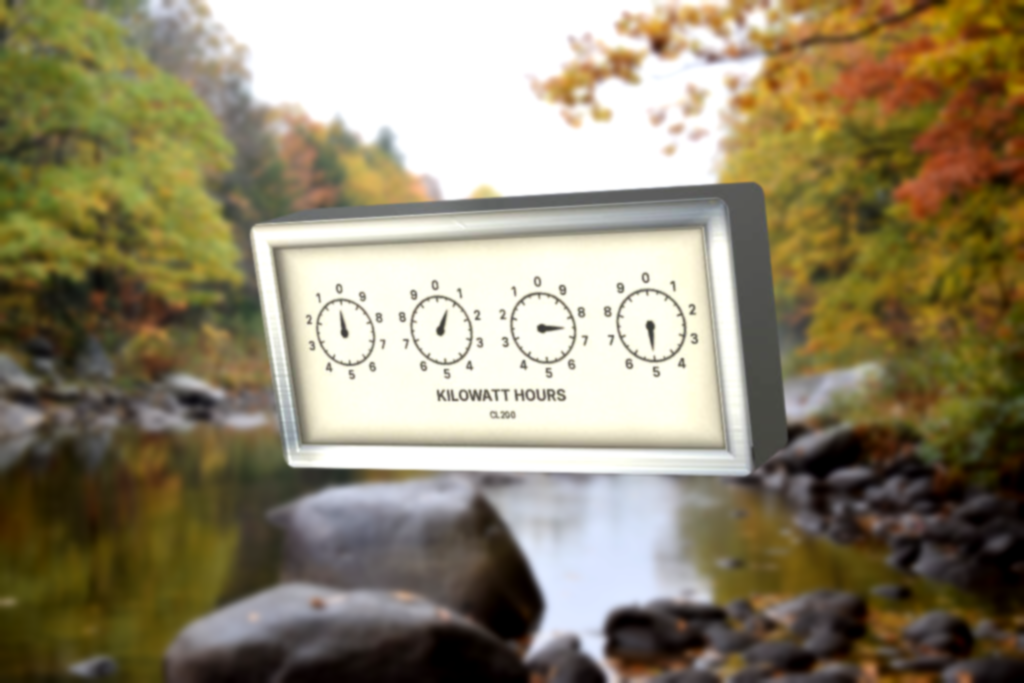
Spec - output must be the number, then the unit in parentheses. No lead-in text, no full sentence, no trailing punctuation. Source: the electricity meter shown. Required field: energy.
75 (kWh)
